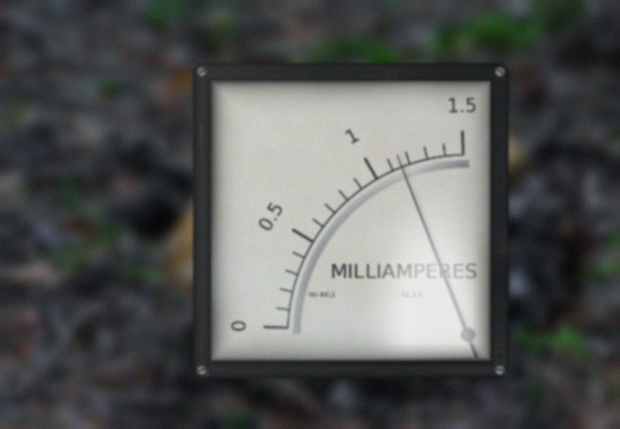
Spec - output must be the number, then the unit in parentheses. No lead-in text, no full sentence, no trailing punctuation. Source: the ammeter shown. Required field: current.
1.15 (mA)
